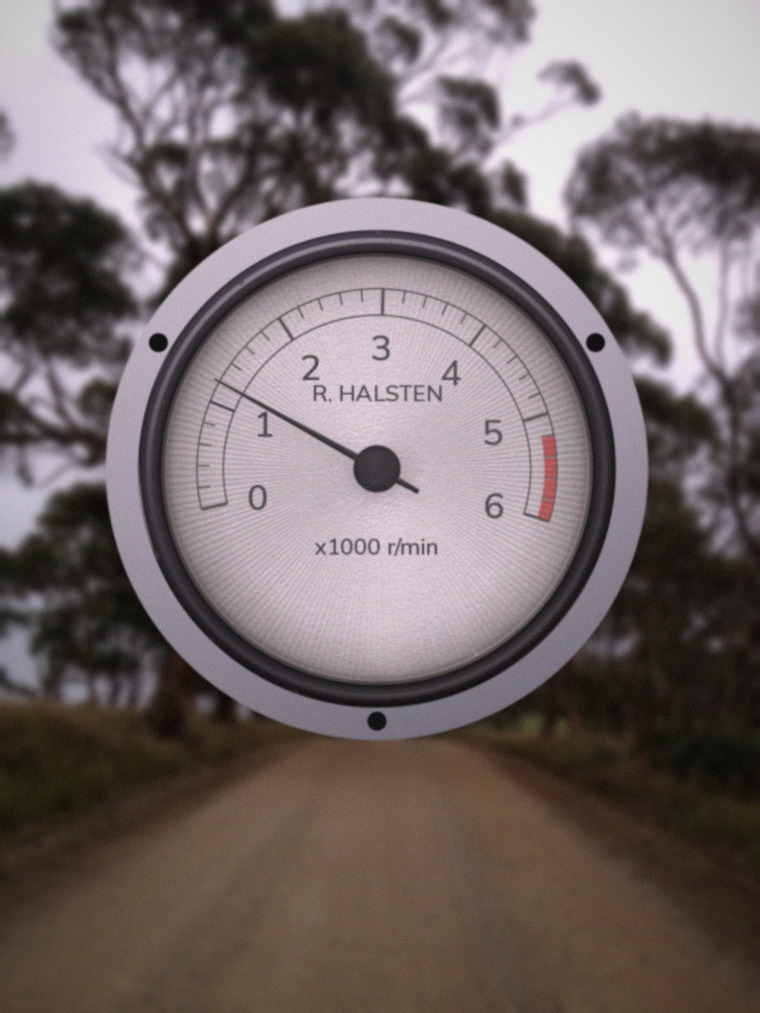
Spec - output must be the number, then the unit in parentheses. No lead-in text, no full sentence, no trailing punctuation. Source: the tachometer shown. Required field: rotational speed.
1200 (rpm)
